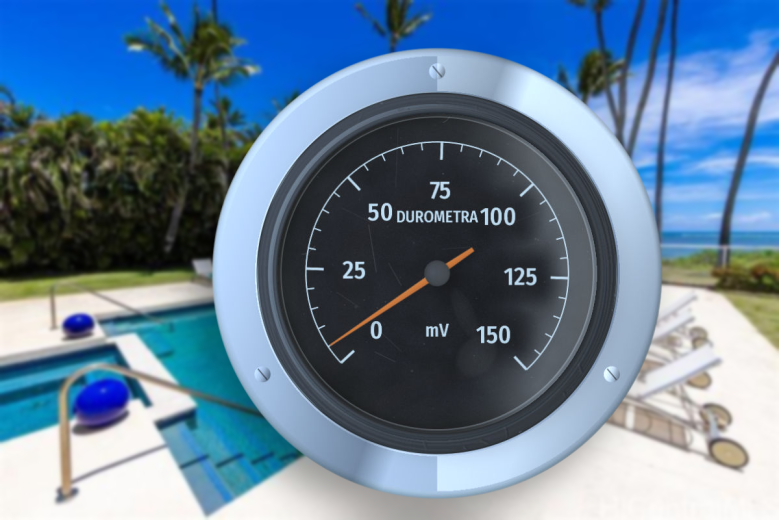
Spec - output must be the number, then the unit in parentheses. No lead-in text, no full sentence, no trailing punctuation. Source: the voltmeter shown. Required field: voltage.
5 (mV)
